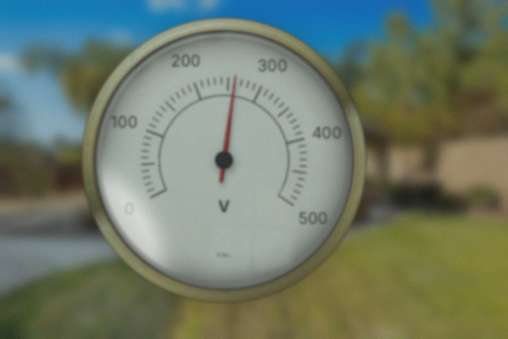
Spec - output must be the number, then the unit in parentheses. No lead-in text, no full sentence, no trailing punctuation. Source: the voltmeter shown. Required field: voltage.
260 (V)
